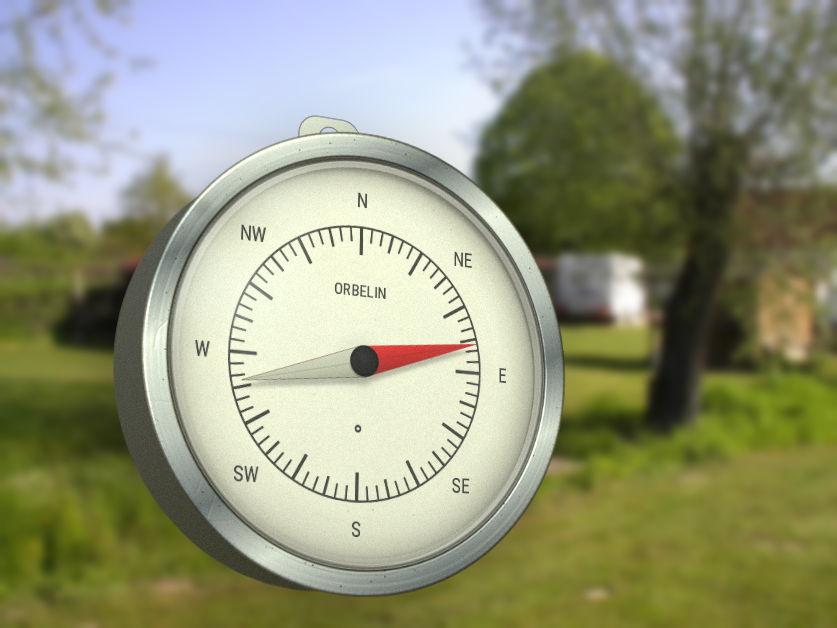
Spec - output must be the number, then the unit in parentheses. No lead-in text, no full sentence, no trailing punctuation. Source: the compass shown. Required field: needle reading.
77.5 (°)
